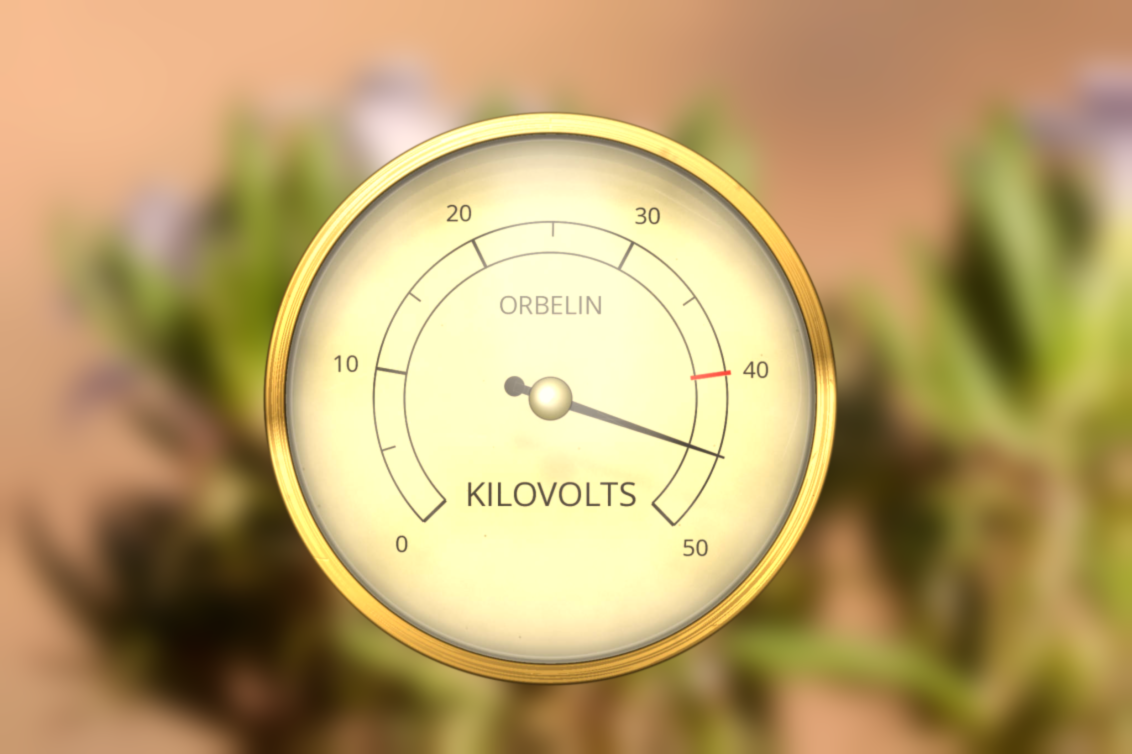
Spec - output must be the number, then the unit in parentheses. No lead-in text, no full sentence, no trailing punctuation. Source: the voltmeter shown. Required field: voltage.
45 (kV)
